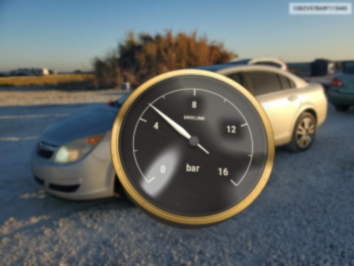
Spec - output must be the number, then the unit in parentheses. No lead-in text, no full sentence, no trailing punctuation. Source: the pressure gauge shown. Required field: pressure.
5 (bar)
